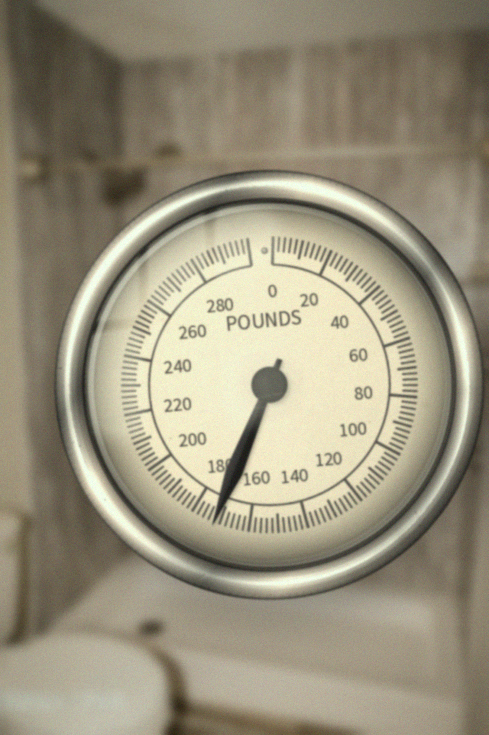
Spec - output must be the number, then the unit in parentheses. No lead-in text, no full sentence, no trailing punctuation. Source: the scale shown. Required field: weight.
172 (lb)
